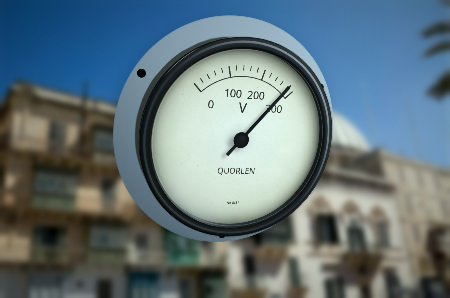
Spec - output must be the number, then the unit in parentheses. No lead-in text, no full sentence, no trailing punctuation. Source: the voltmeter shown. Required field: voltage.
280 (V)
